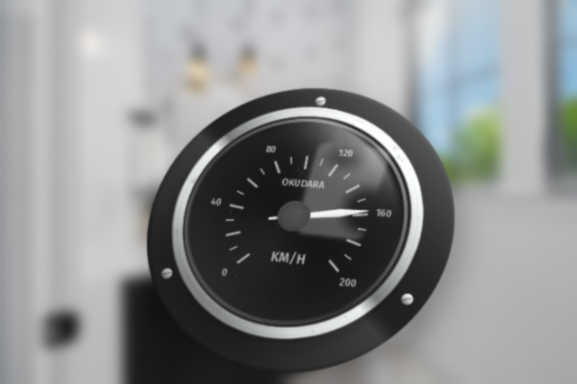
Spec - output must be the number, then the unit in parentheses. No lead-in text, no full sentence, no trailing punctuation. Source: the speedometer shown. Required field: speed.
160 (km/h)
